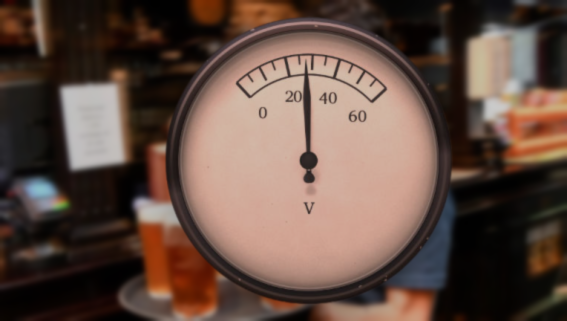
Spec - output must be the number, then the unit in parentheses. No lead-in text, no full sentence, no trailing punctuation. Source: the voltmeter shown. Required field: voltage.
27.5 (V)
